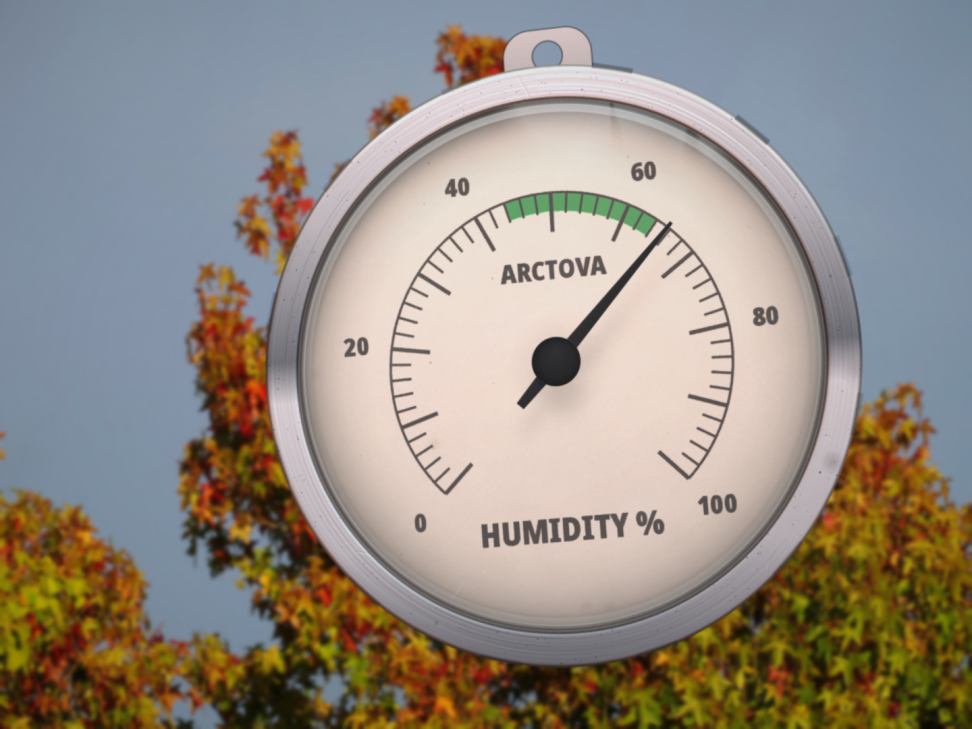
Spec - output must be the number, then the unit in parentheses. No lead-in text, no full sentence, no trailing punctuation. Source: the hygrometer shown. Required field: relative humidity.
66 (%)
